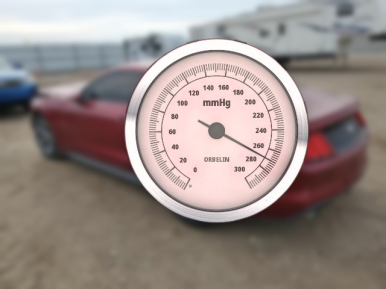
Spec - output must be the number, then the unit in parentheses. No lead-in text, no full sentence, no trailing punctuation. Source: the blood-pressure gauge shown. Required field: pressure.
270 (mmHg)
